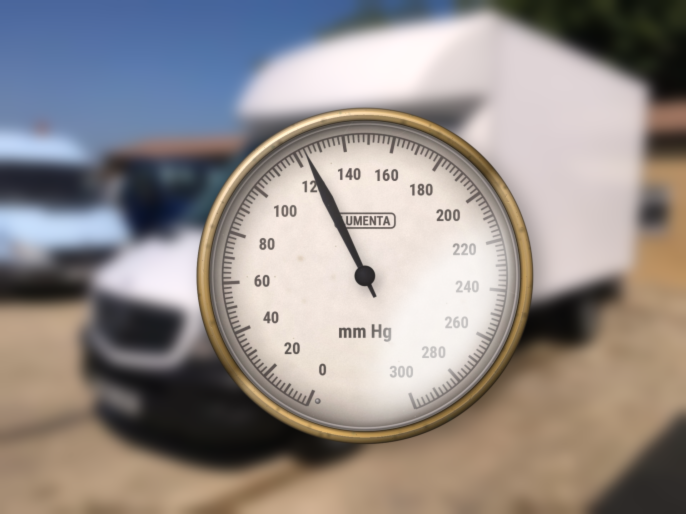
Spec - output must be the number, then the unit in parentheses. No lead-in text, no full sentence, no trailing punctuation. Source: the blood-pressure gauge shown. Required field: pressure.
124 (mmHg)
